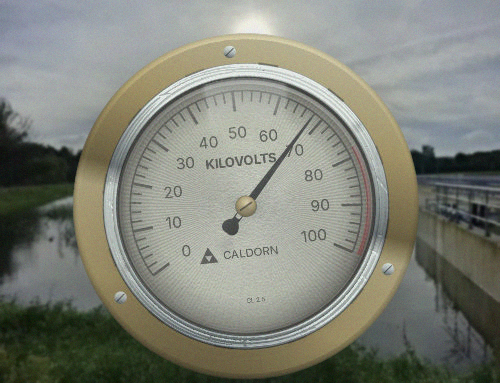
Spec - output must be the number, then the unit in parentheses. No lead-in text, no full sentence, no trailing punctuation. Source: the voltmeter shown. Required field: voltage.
68 (kV)
